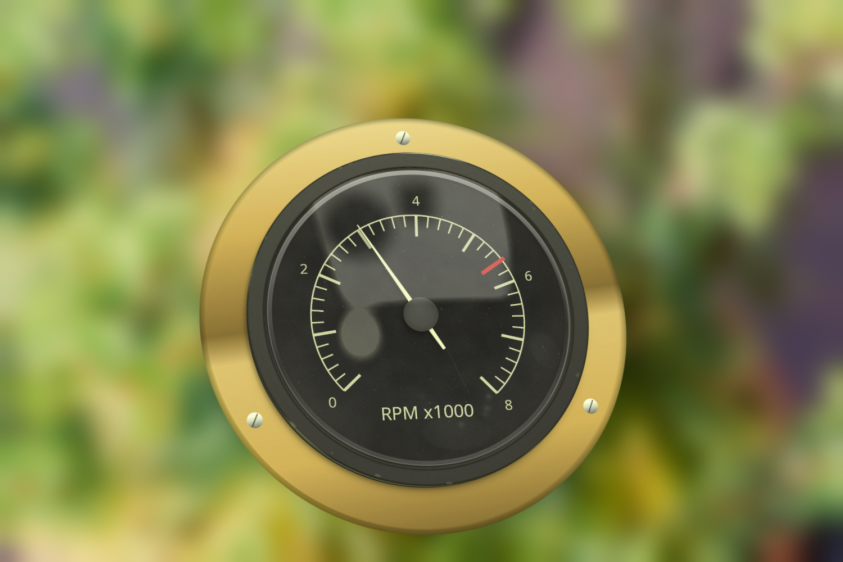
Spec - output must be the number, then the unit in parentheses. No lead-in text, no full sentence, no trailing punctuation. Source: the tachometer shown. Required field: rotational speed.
3000 (rpm)
